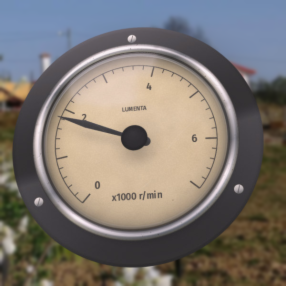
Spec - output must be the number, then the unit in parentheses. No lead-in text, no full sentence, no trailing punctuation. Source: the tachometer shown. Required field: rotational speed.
1800 (rpm)
